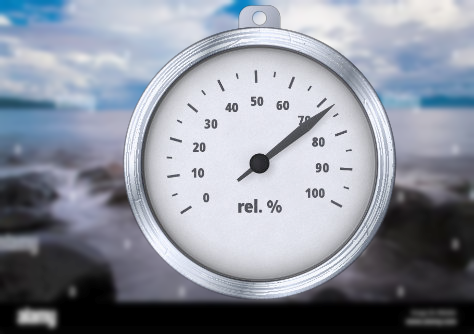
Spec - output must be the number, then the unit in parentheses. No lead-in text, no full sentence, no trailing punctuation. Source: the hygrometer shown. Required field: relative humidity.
72.5 (%)
